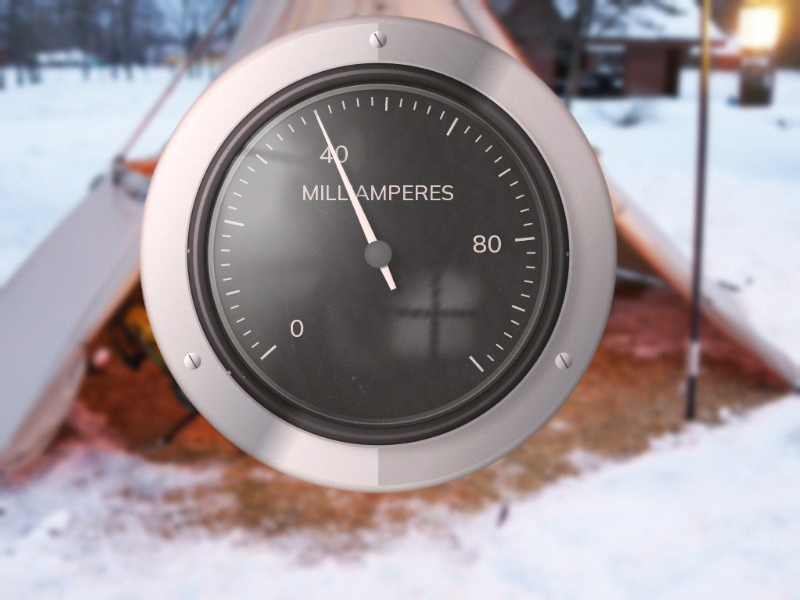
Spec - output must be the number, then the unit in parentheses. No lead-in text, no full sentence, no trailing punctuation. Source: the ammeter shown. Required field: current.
40 (mA)
